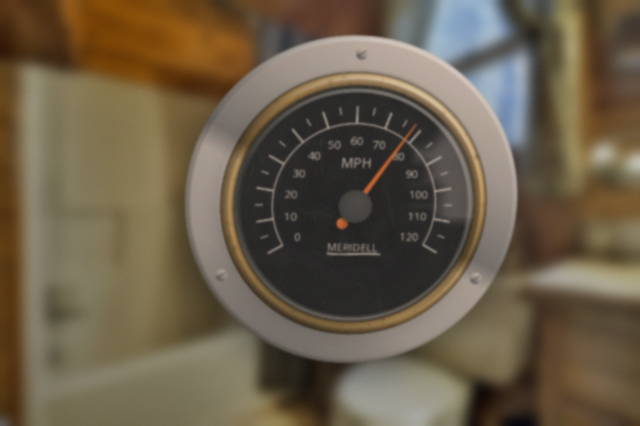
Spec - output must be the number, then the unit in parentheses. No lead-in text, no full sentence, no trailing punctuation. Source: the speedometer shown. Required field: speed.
77.5 (mph)
